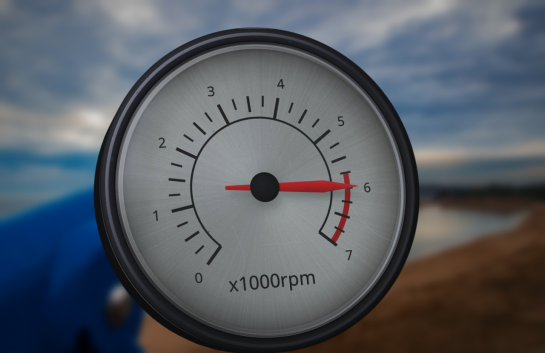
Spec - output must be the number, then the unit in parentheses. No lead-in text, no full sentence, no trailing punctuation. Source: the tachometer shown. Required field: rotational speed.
6000 (rpm)
